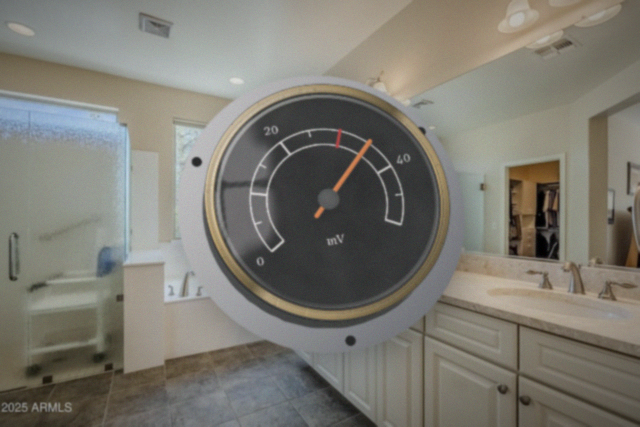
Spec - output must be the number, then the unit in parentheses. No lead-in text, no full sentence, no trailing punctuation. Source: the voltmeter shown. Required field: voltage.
35 (mV)
